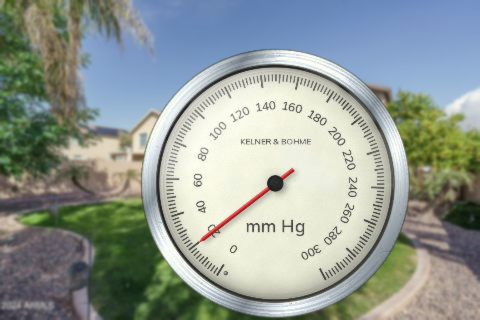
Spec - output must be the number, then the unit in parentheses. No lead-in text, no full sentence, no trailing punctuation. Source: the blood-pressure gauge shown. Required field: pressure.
20 (mmHg)
